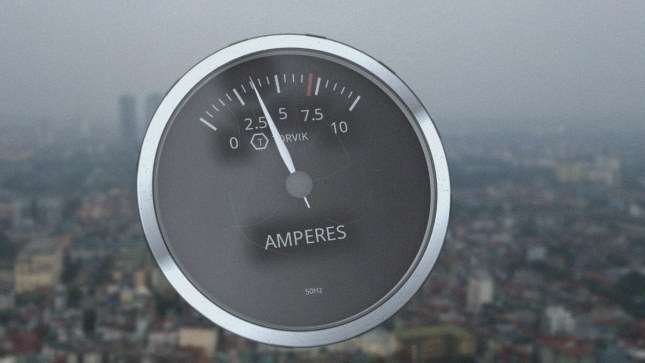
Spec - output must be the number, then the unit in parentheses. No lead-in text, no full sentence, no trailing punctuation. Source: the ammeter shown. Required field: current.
3.5 (A)
